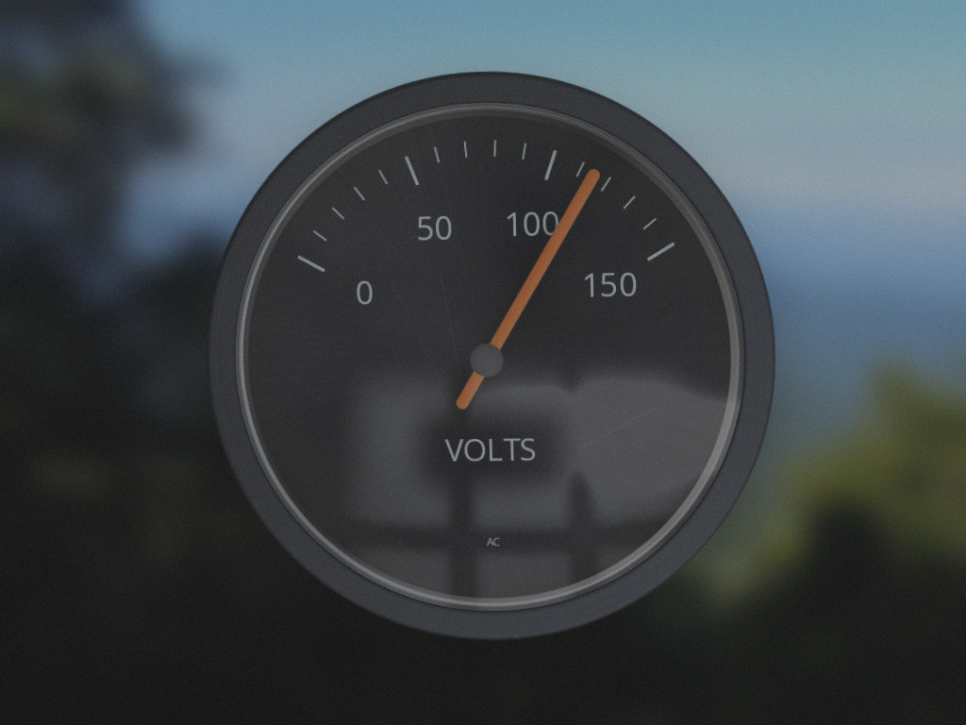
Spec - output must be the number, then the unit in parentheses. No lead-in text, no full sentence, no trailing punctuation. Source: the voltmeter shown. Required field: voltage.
115 (V)
